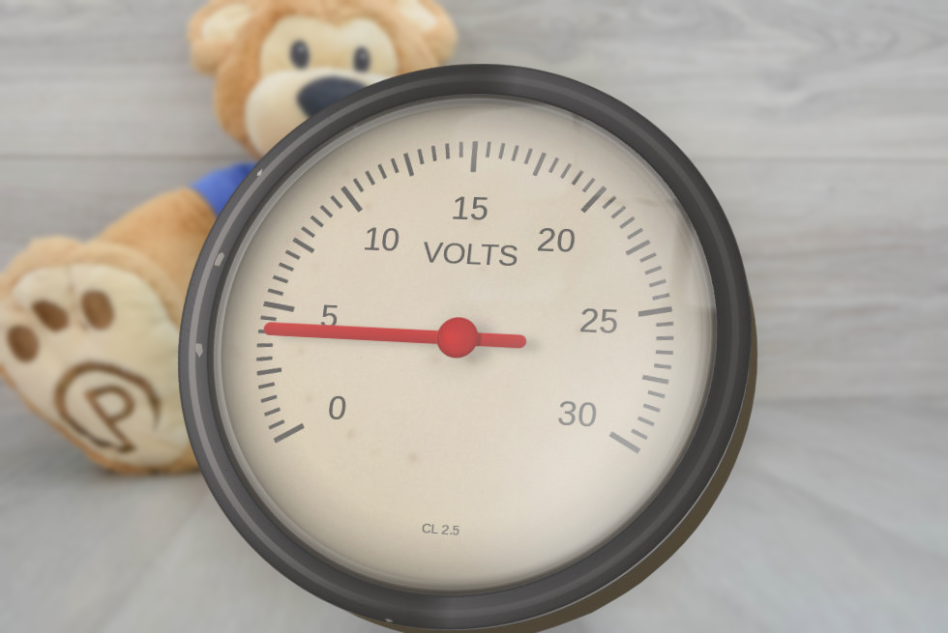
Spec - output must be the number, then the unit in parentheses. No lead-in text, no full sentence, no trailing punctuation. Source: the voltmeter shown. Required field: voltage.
4 (V)
